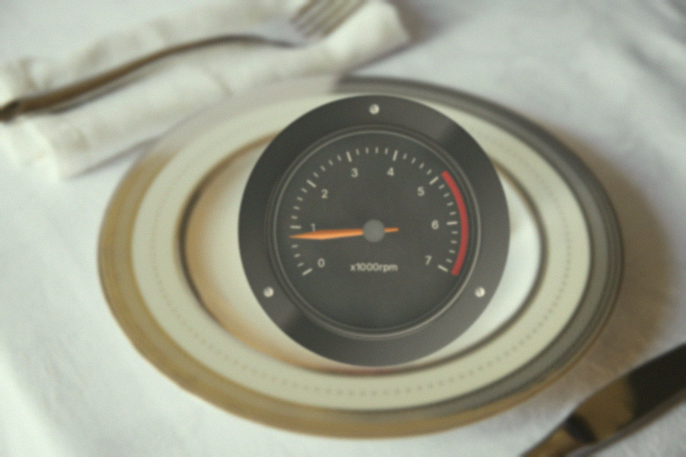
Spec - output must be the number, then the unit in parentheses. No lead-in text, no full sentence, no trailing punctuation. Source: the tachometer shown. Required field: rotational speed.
800 (rpm)
